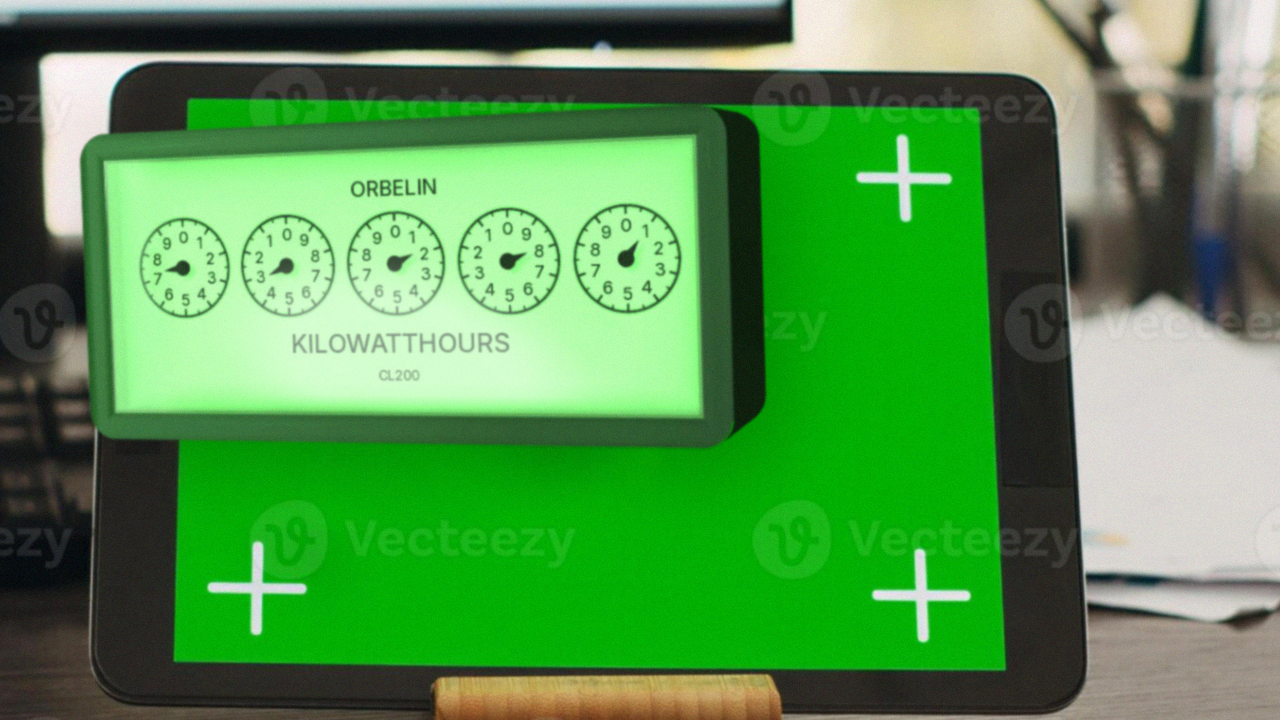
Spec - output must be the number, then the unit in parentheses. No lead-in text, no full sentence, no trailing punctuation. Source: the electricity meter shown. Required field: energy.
73181 (kWh)
